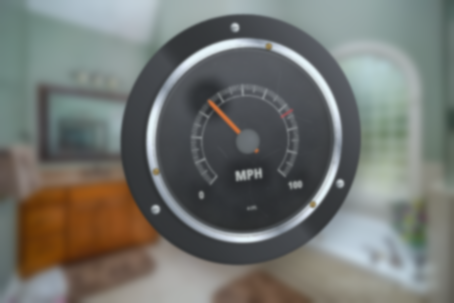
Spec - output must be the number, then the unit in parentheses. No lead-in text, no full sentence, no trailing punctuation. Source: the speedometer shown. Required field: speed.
35 (mph)
